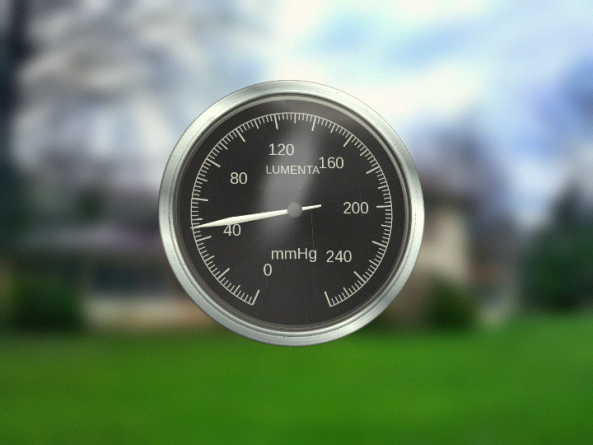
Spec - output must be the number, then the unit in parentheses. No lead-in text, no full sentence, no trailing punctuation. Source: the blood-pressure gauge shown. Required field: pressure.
46 (mmHg)
